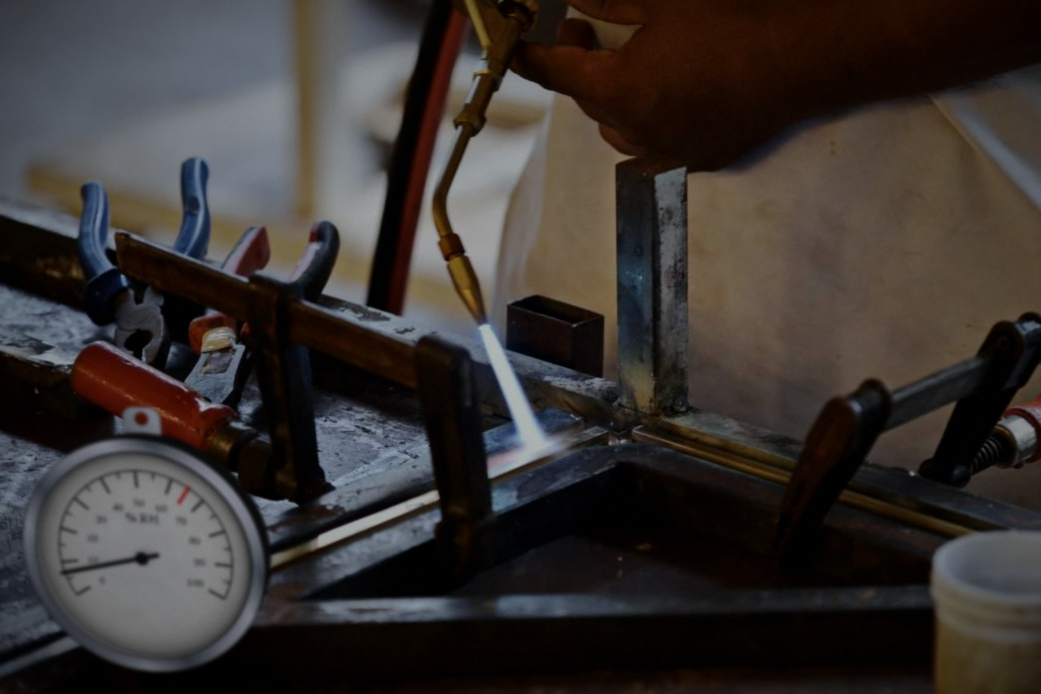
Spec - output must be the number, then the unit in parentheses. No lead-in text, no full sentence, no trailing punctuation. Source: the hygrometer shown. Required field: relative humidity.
7.5 (%)
